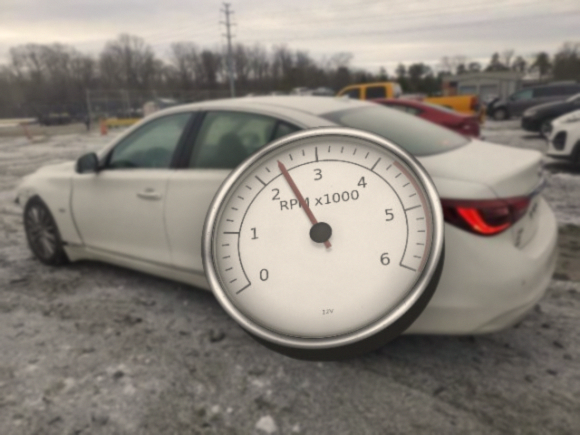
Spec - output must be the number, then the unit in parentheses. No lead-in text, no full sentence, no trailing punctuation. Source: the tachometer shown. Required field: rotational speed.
2400 (rpm)
